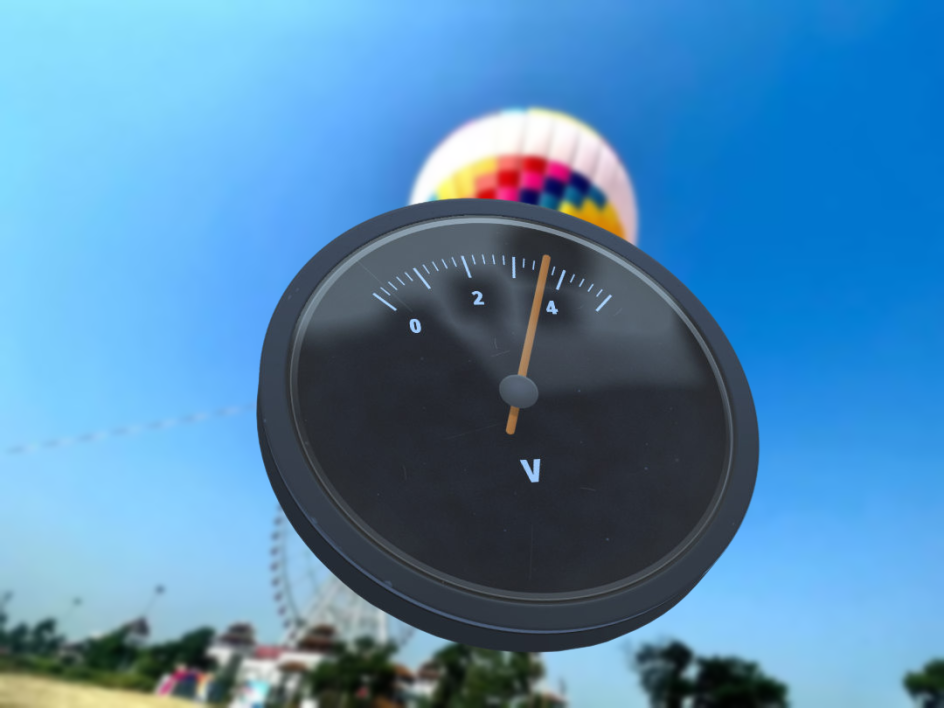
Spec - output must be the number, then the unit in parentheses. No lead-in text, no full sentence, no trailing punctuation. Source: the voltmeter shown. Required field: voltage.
3.6 (V)
